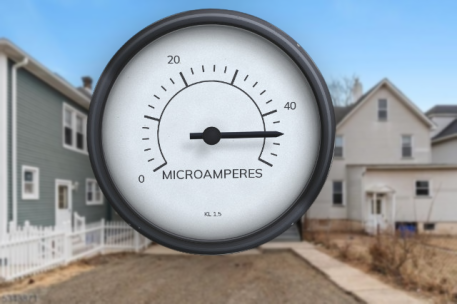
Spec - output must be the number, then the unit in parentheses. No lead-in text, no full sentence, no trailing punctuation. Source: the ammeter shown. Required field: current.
44 (µA)
